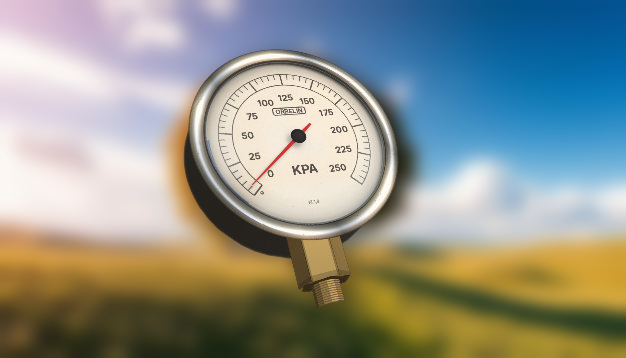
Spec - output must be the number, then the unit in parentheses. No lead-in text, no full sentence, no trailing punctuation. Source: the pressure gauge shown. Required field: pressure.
5 (kPa)
